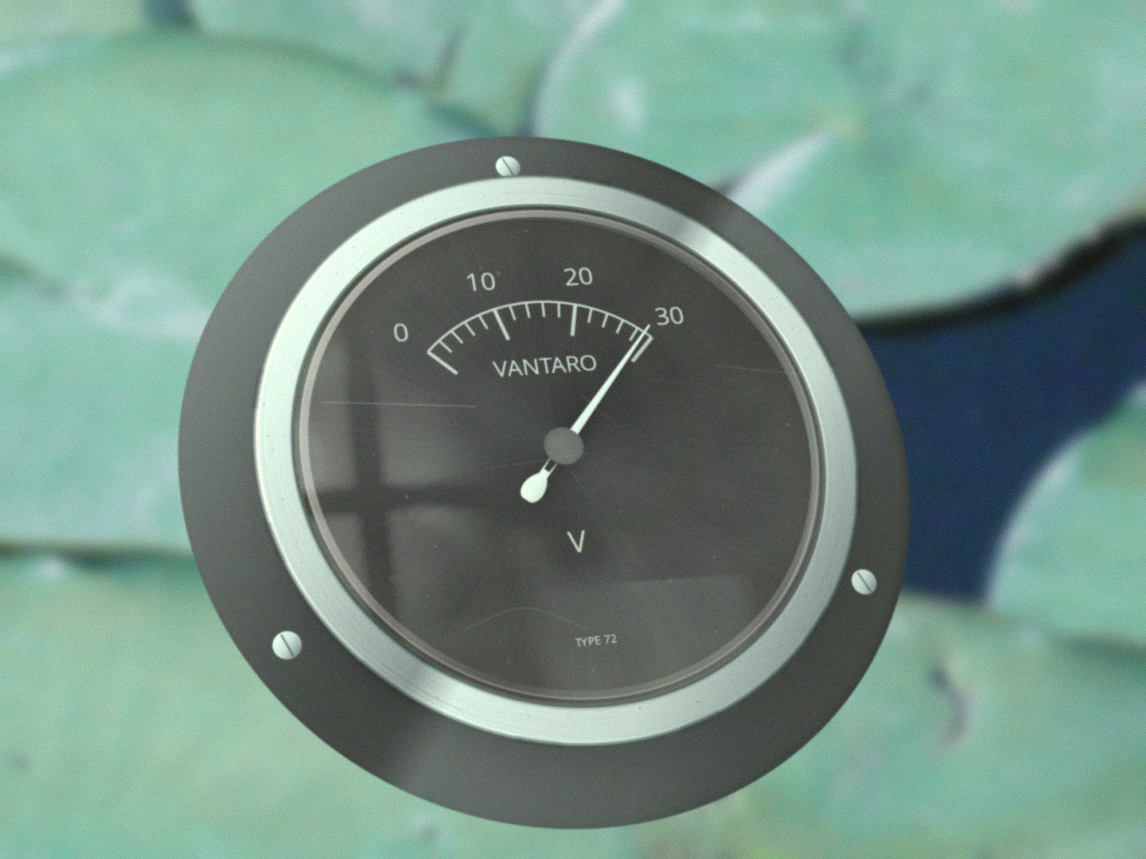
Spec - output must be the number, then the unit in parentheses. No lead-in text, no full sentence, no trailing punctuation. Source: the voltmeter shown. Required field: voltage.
29 (V)
